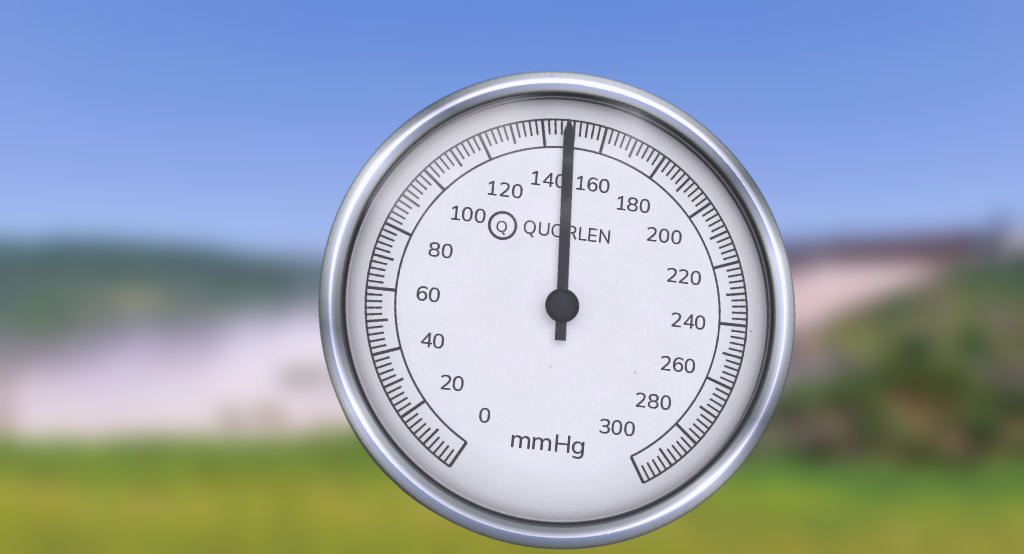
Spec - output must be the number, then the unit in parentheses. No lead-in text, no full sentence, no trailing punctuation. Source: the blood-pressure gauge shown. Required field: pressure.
148 (mmHg)
